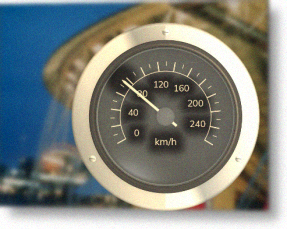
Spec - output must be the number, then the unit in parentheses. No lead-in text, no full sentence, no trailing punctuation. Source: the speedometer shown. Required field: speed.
75 (km/h)
